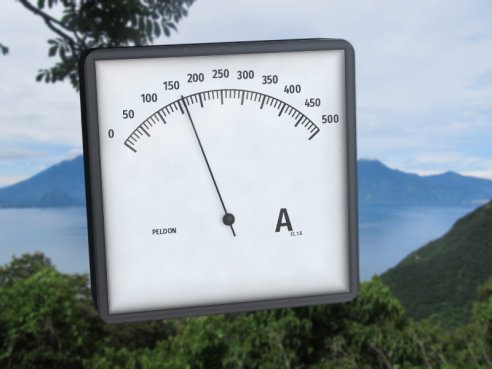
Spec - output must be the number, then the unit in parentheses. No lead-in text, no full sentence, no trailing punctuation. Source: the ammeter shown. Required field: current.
160 (A)
